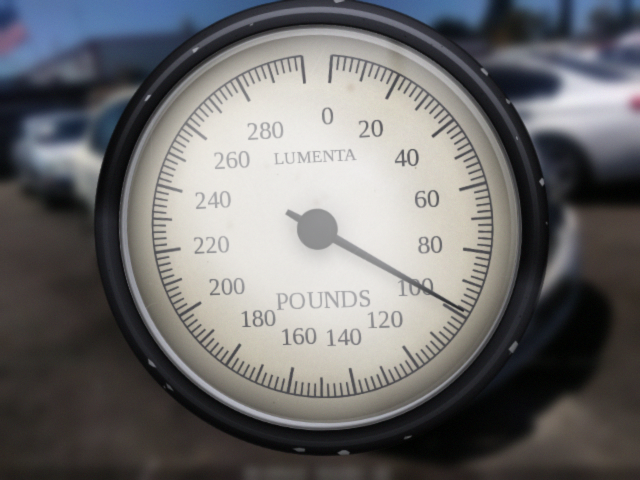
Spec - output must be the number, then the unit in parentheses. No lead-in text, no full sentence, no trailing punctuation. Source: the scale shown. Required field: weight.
98 (lb)
